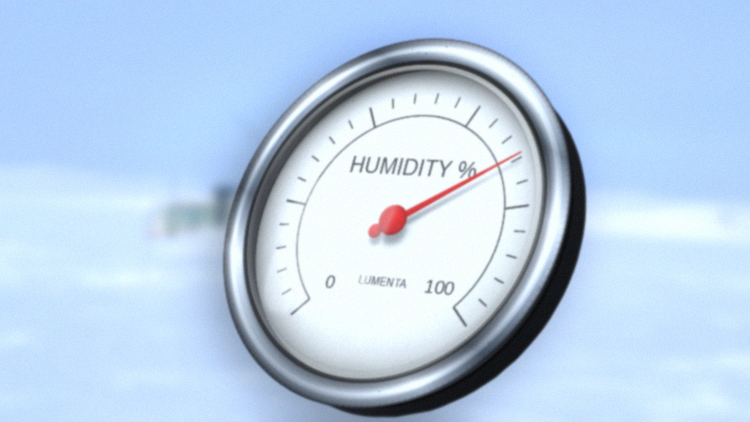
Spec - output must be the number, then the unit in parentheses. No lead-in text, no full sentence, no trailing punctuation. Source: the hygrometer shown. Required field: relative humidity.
72 (%)
